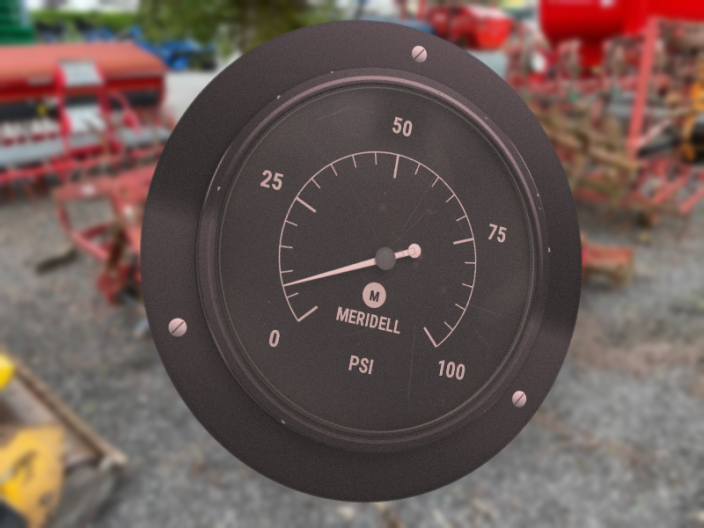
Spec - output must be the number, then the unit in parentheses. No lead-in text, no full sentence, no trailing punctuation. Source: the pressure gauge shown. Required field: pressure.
7.5 (psi)
